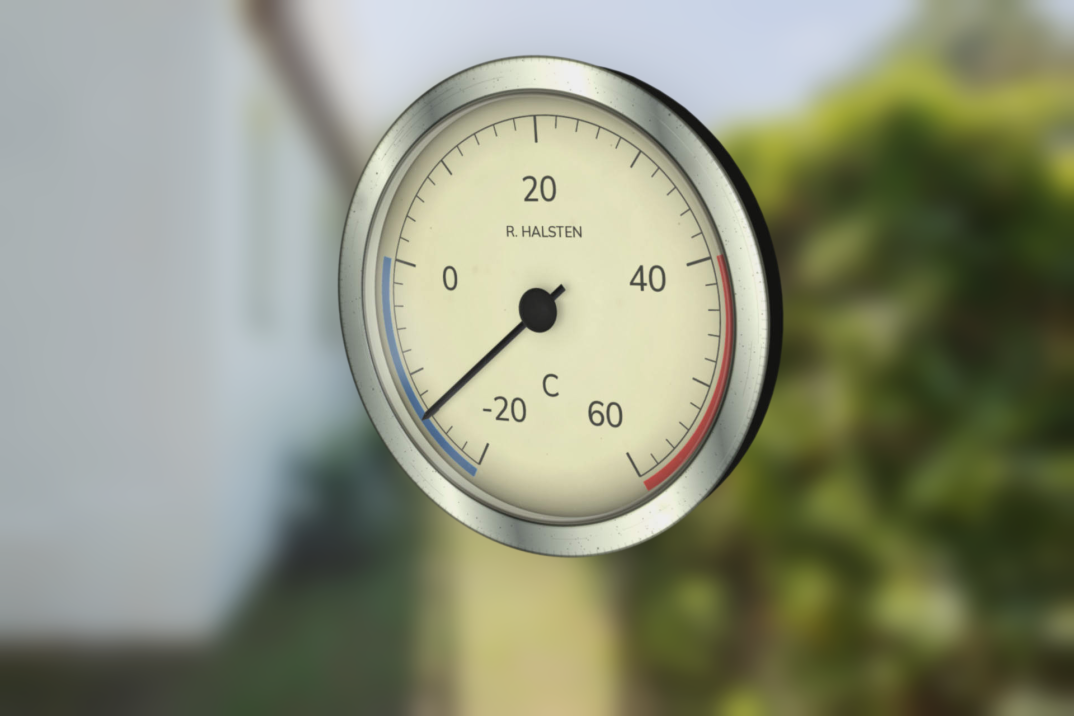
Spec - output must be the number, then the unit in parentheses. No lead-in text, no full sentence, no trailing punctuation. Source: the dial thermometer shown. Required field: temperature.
-14 (°C)
